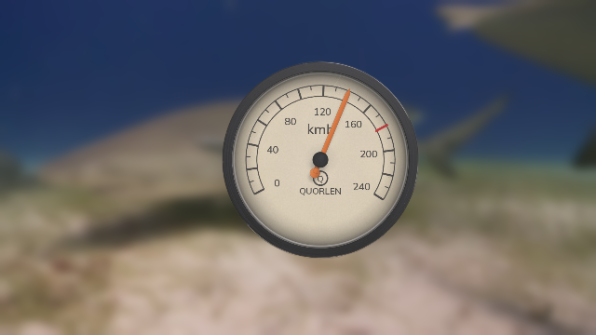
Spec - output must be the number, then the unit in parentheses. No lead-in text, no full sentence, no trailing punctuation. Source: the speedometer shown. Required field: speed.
140 (km/h)
